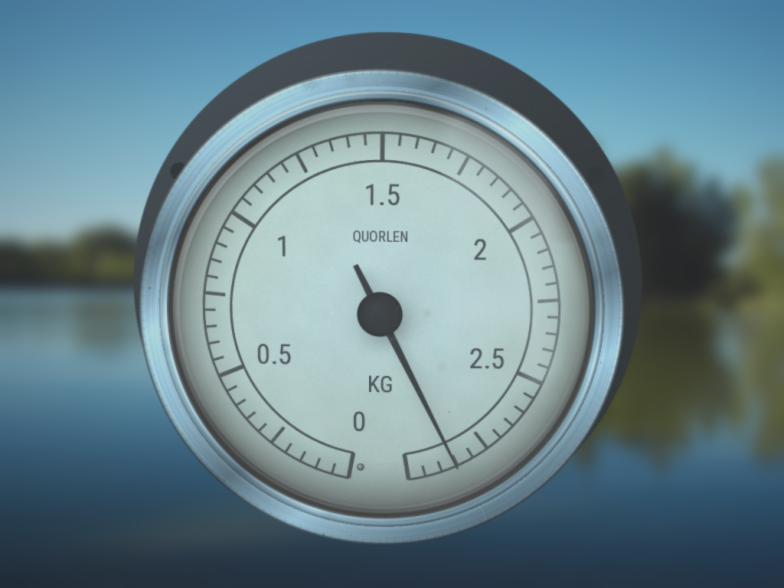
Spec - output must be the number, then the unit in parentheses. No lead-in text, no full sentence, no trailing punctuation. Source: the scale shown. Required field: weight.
2.85 (kg)
